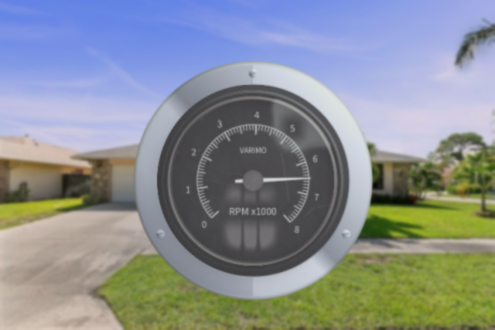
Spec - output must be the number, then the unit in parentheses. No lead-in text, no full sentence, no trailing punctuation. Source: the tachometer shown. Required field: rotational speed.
6500 (rpm)
